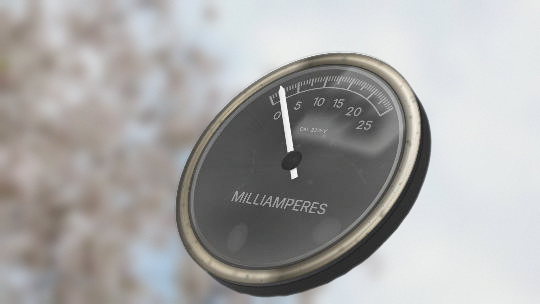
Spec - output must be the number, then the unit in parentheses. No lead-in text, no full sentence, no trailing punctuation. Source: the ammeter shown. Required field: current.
2.5 (mA)
